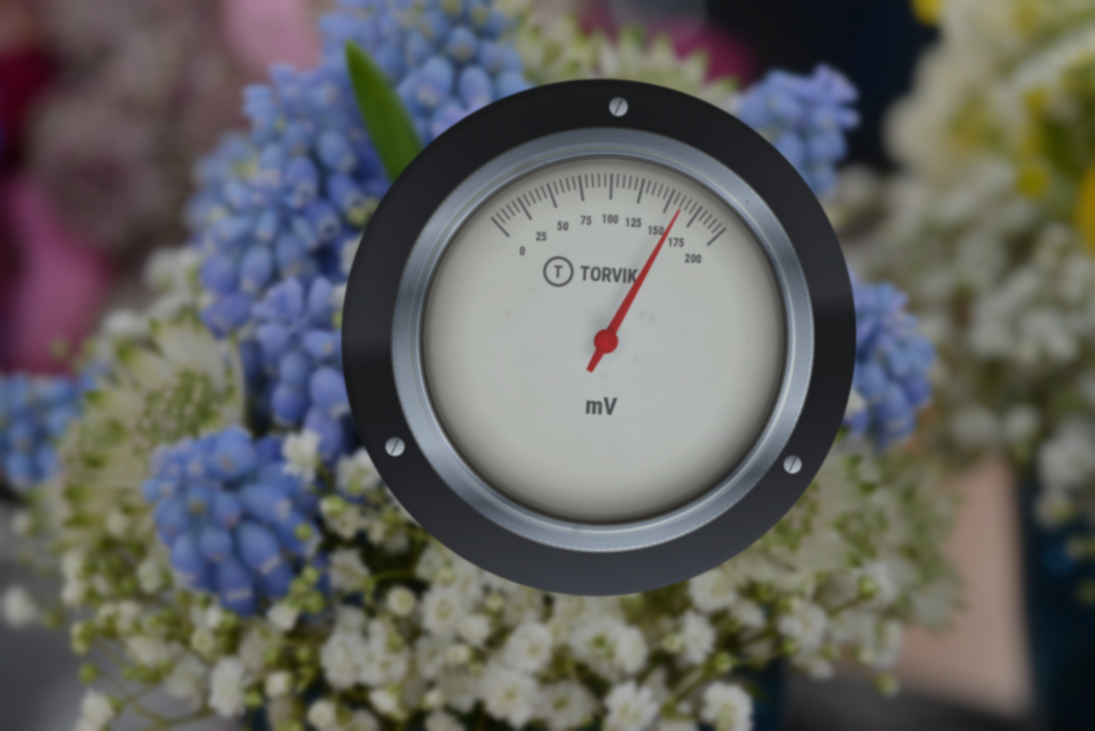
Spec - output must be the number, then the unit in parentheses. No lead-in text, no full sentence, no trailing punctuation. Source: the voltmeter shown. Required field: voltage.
160 (mV)
